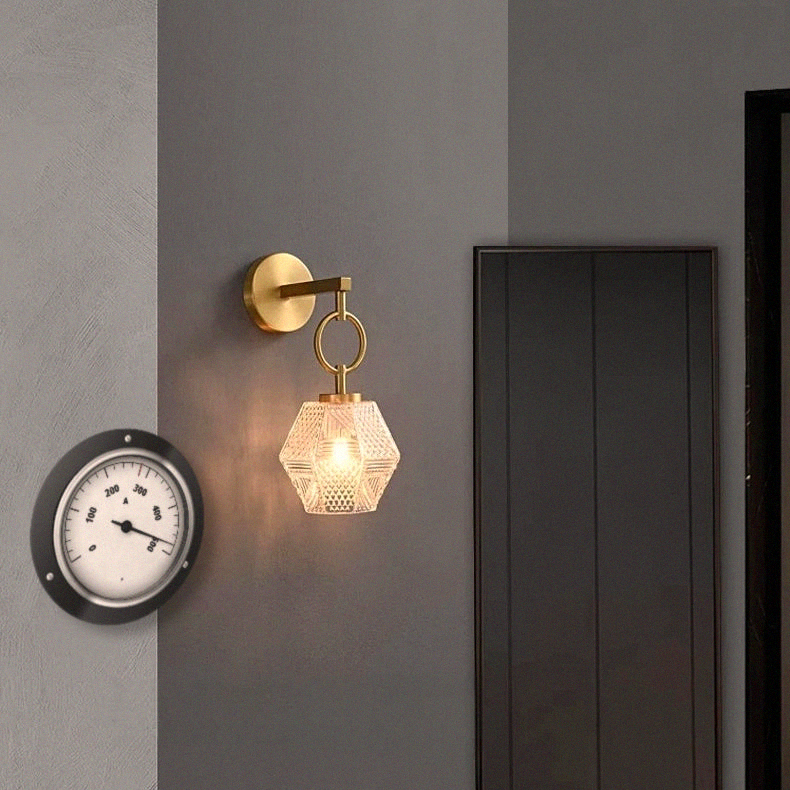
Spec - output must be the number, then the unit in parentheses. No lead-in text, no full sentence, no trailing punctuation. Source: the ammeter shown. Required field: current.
480 (A)
